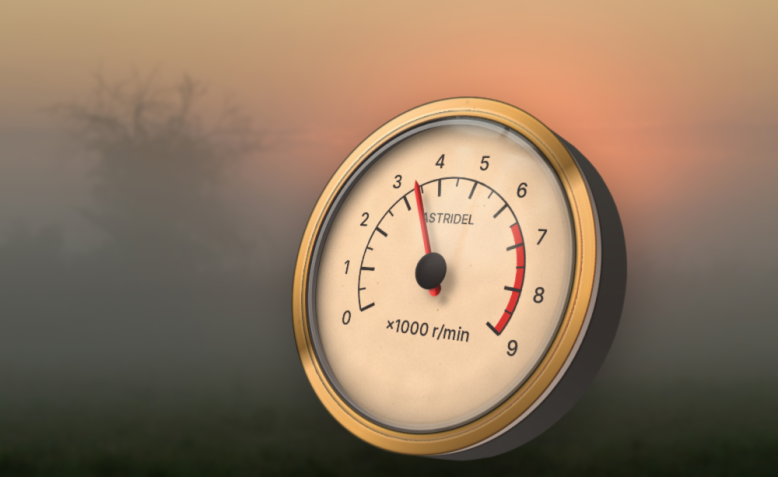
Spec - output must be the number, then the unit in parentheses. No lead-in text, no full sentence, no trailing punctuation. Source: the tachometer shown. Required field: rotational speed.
3500 (rpm)
